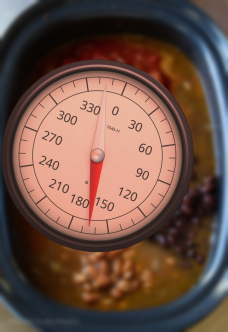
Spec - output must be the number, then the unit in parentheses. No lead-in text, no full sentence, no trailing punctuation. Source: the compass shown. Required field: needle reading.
165 (°)
